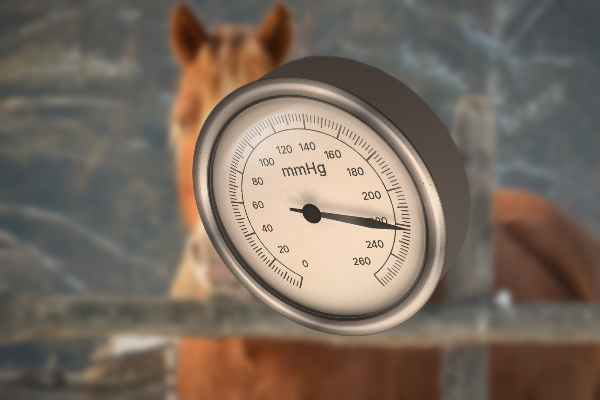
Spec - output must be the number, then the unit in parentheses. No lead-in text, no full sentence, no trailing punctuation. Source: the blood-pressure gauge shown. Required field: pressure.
220 (mmHg)
